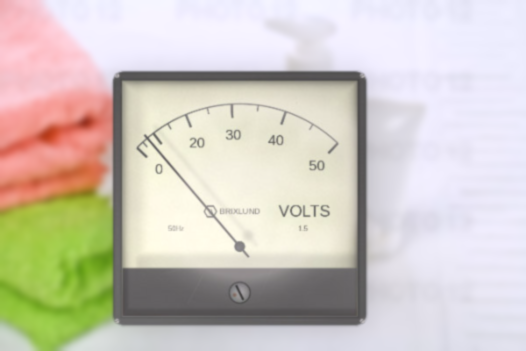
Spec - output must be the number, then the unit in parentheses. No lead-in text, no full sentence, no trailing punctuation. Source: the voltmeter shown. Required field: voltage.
7.5 (V)
